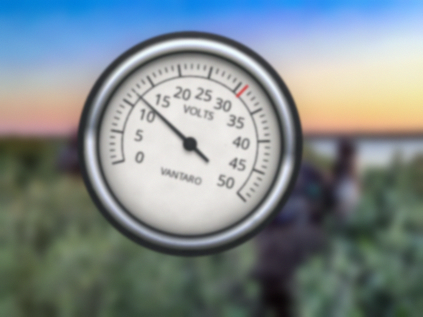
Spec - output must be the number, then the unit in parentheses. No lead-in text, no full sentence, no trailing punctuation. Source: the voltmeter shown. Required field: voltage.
12 (V)
